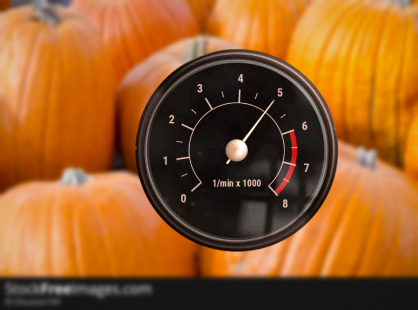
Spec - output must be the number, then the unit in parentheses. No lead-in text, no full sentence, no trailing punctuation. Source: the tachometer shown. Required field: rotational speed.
5000 (rpm)
